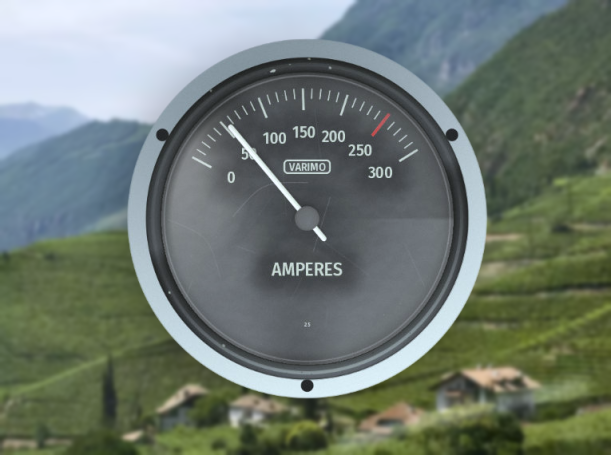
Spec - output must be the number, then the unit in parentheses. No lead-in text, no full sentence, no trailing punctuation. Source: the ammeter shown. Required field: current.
55 (A)
